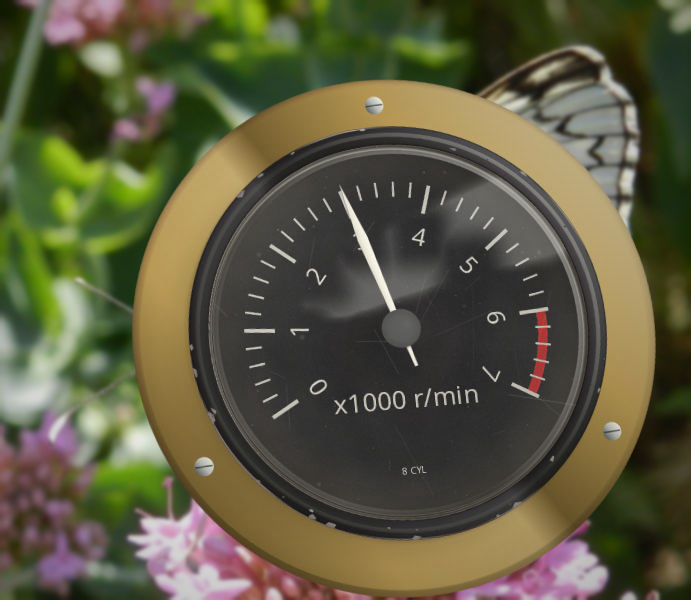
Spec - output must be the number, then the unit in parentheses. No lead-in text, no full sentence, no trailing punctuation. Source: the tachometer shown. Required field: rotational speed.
3000 (rpm)
